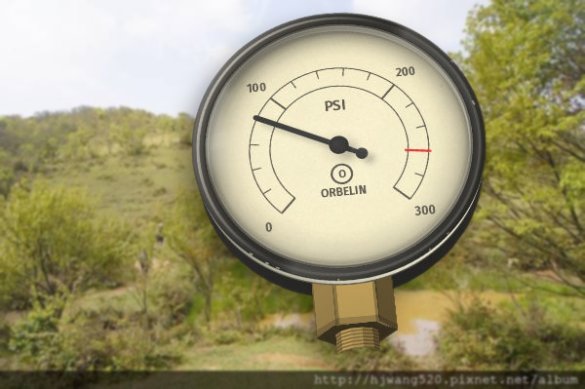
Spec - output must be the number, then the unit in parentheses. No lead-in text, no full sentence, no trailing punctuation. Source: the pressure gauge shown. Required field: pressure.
80 (psi)
